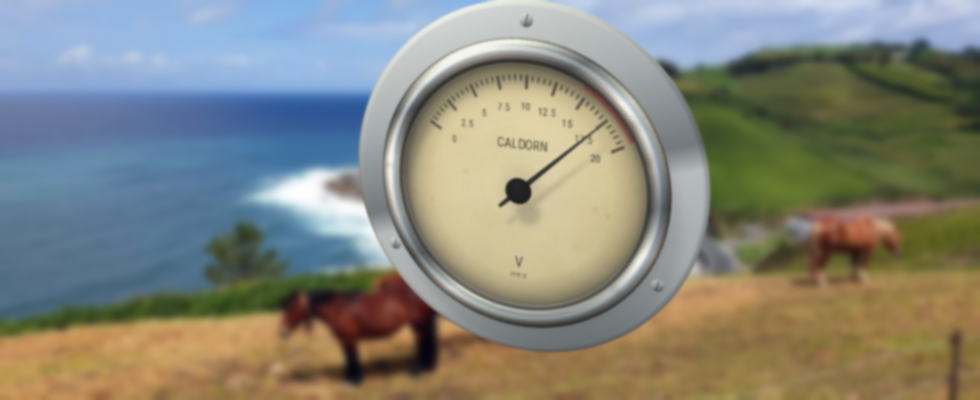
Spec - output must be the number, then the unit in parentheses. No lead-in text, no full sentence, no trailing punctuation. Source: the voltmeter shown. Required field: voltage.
17.5 (V)
